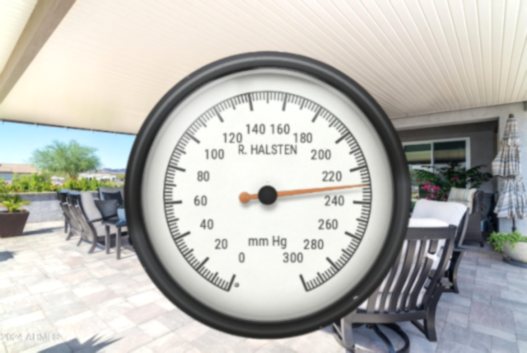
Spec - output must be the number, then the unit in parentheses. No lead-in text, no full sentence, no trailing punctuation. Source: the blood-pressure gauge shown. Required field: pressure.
230 (mmHg)
